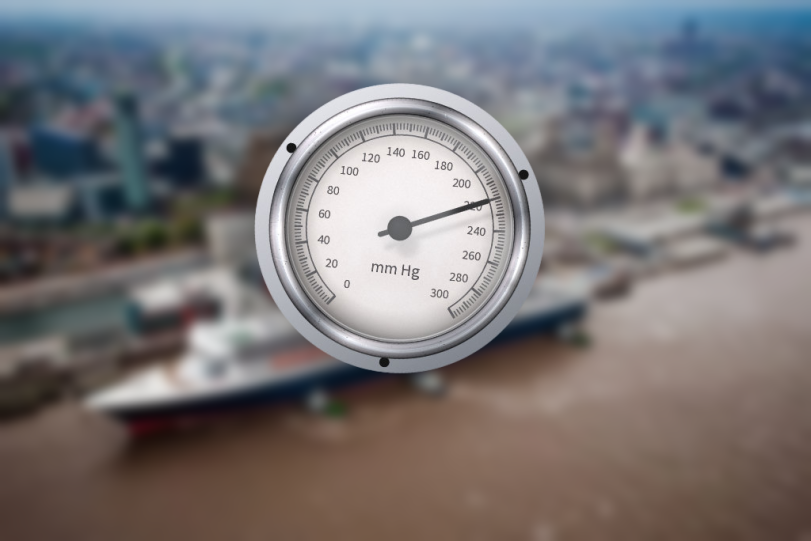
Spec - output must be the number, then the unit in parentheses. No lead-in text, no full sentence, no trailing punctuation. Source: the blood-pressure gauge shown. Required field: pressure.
220 (mmHg)
